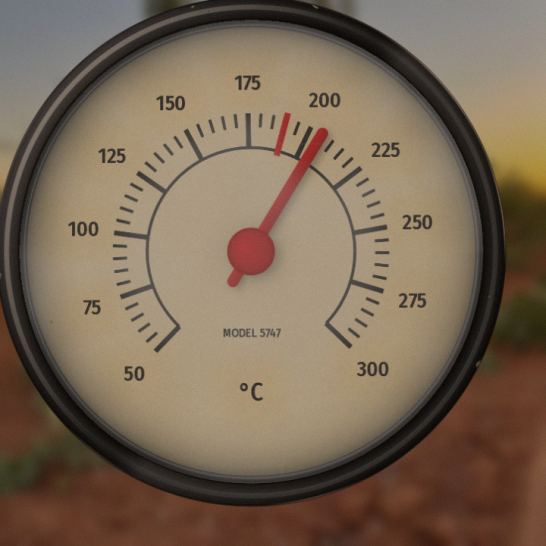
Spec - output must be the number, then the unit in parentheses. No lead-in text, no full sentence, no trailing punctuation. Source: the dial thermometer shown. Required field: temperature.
205 (°C)
